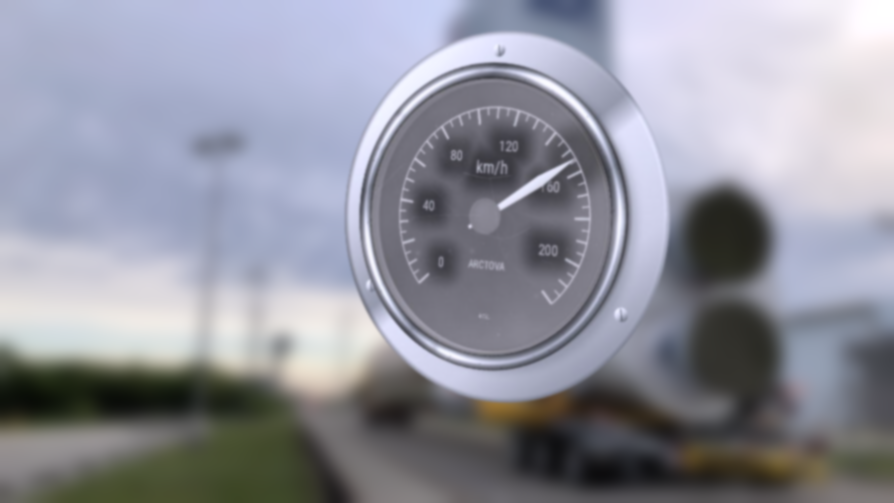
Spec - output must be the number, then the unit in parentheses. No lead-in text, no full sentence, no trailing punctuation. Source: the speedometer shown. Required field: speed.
155 (km/h)
